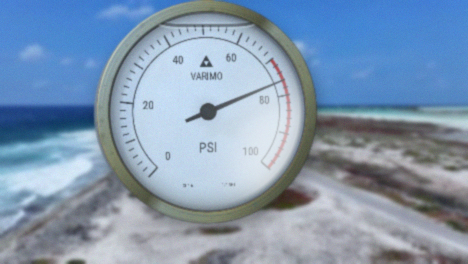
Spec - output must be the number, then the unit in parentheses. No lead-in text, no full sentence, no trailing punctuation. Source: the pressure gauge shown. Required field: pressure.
76 (psi)
